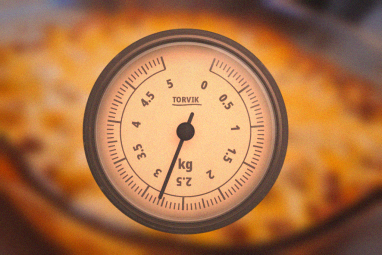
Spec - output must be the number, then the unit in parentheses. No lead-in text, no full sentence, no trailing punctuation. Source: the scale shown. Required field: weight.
2.8 (kg)
